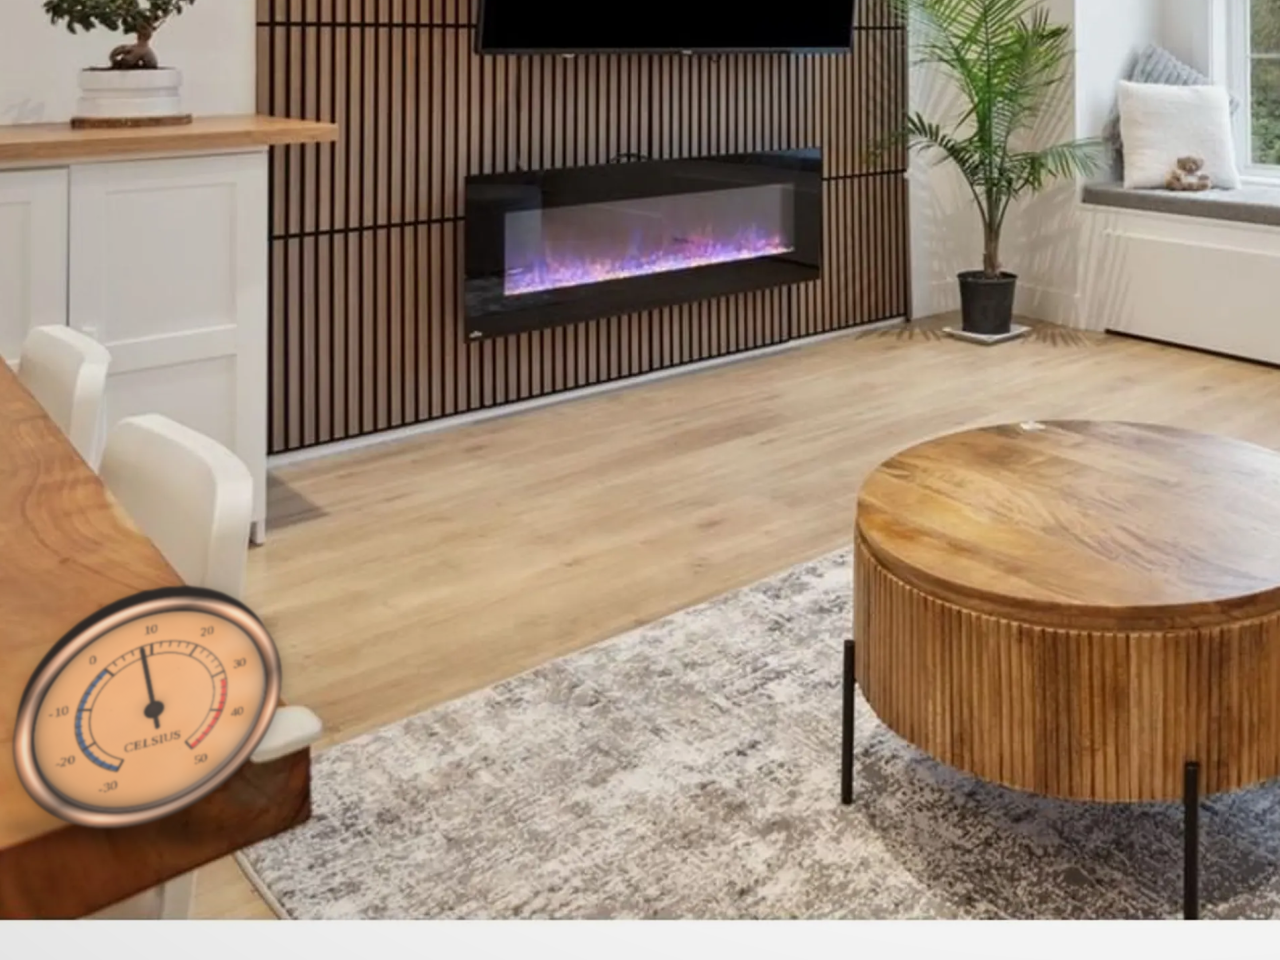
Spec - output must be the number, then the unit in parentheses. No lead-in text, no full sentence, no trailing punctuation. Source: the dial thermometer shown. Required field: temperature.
8 (°C)
